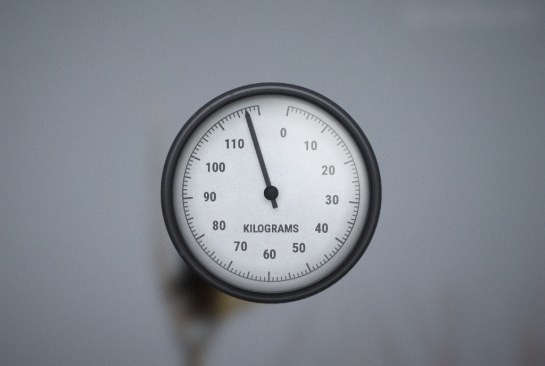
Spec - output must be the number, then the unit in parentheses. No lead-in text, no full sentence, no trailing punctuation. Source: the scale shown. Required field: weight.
117 (kg)
